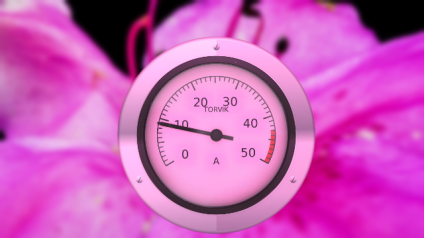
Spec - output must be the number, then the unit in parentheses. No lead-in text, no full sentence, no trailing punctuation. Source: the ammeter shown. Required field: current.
9 (A)
